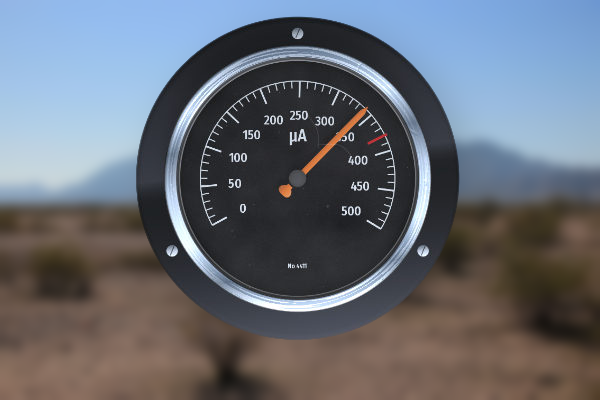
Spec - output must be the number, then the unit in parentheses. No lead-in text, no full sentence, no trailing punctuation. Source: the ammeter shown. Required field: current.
340 (µA)
